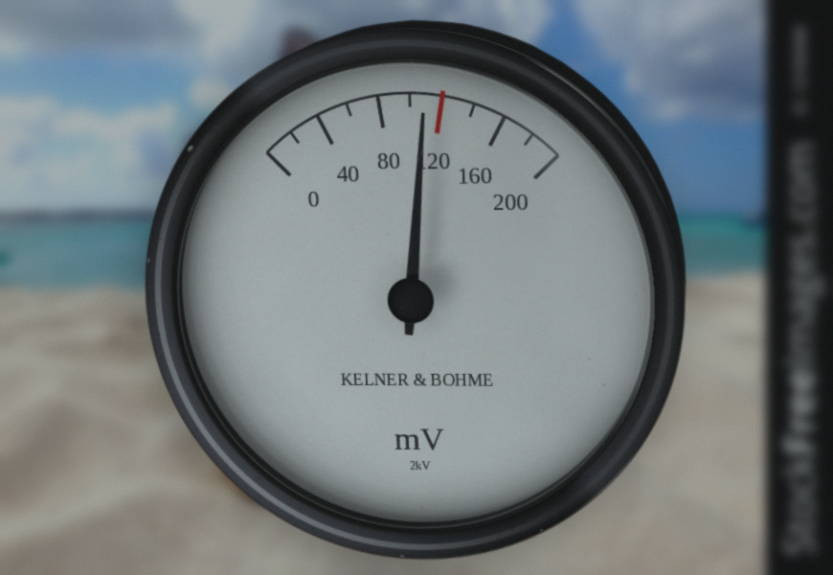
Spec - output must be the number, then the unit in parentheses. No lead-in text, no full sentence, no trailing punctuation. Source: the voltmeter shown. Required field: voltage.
110 (mV)
